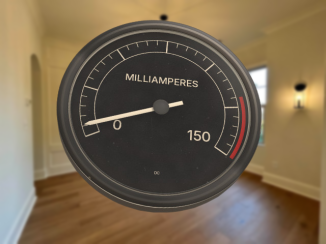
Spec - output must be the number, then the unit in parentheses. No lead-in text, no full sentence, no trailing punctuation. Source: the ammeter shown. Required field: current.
5 (mA)
